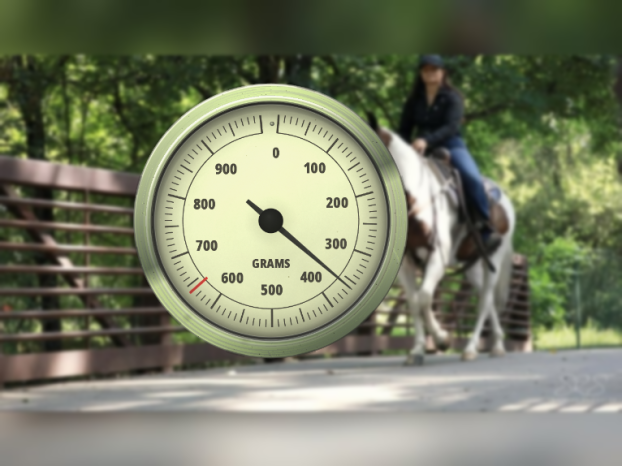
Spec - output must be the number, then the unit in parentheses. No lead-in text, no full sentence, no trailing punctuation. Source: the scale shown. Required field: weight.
360 (g)
